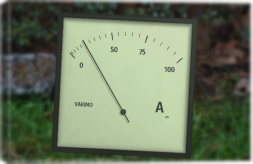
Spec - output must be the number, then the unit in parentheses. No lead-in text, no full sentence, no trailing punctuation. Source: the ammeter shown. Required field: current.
25 (A)
